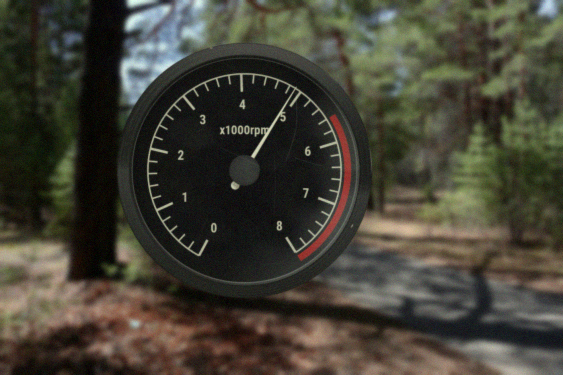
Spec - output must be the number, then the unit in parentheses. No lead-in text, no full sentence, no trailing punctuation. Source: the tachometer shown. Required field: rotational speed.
4900 (rpm)
